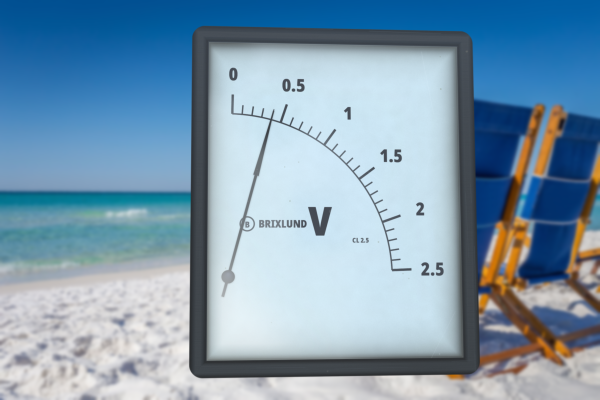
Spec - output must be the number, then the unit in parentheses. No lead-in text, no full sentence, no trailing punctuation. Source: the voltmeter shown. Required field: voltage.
0.4 (V)
